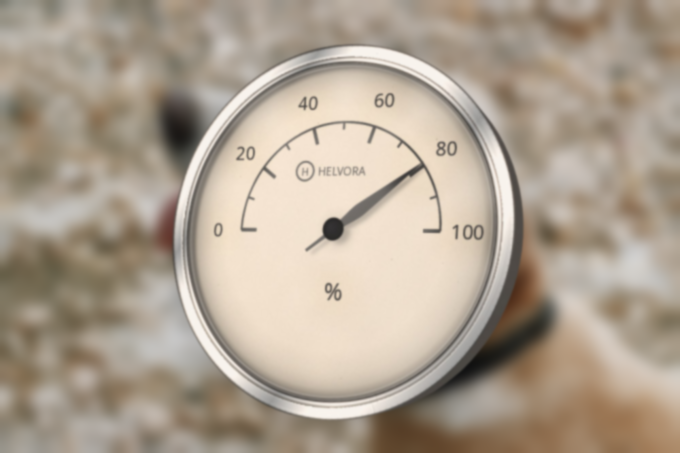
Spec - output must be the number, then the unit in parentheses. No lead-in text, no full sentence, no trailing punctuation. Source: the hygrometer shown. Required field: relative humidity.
80 (%)
